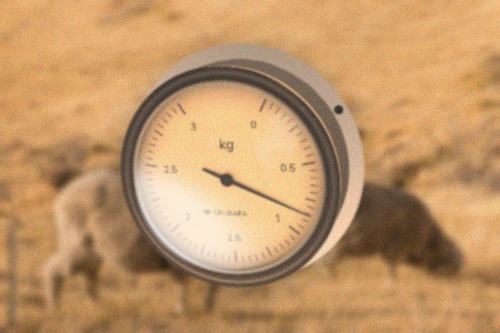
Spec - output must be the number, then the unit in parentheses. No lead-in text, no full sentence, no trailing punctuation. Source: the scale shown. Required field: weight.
0.85 (kg)
